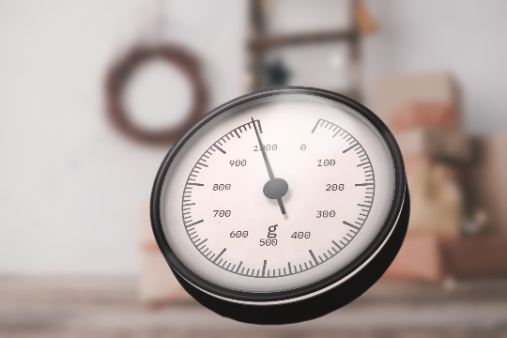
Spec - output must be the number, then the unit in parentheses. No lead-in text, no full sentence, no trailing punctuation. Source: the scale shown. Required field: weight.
990 (g)
